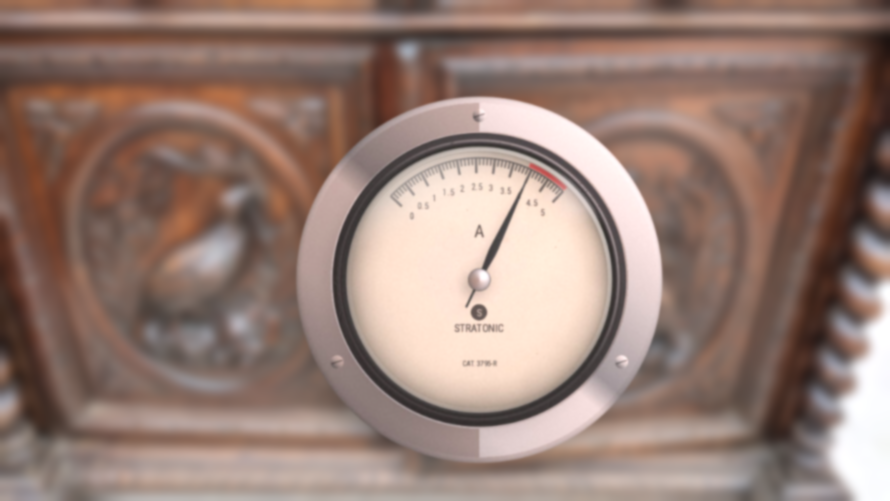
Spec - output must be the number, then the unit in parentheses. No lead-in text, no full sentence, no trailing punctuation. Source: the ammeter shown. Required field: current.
4 (A)
